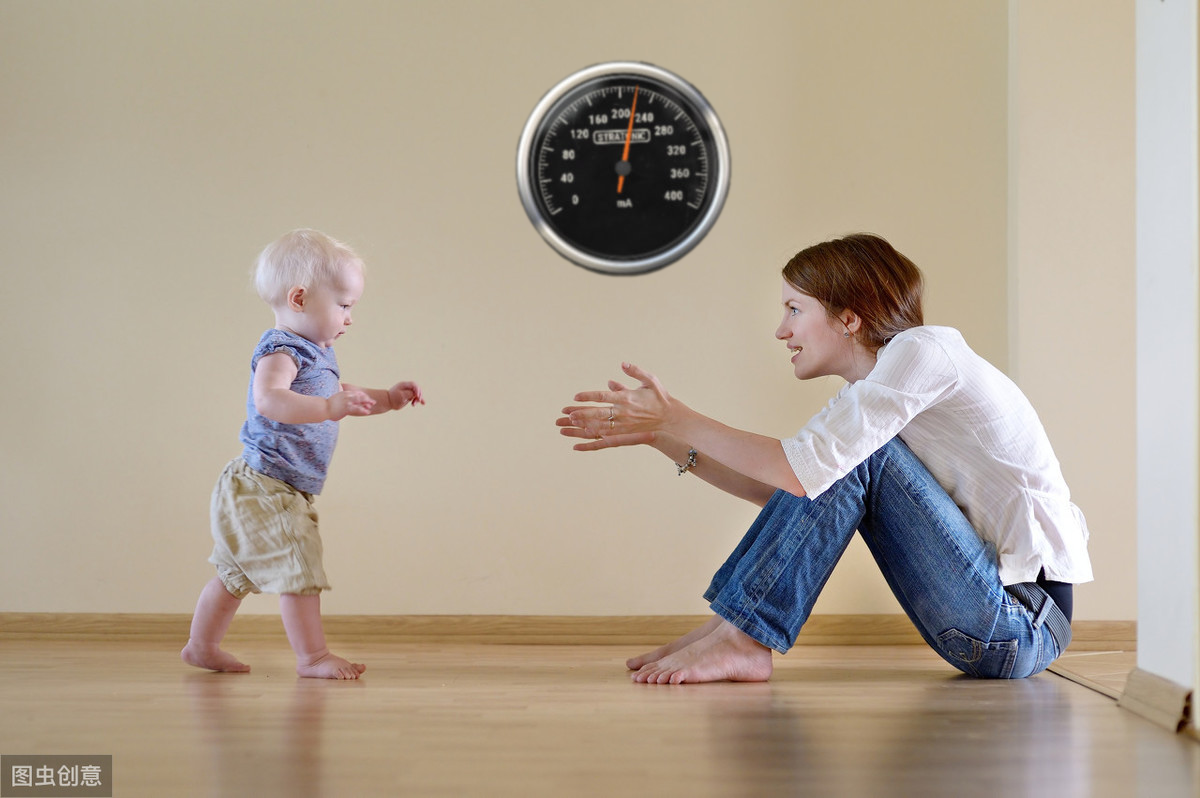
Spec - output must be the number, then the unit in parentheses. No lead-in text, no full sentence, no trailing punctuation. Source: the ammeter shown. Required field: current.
220 (mA)
